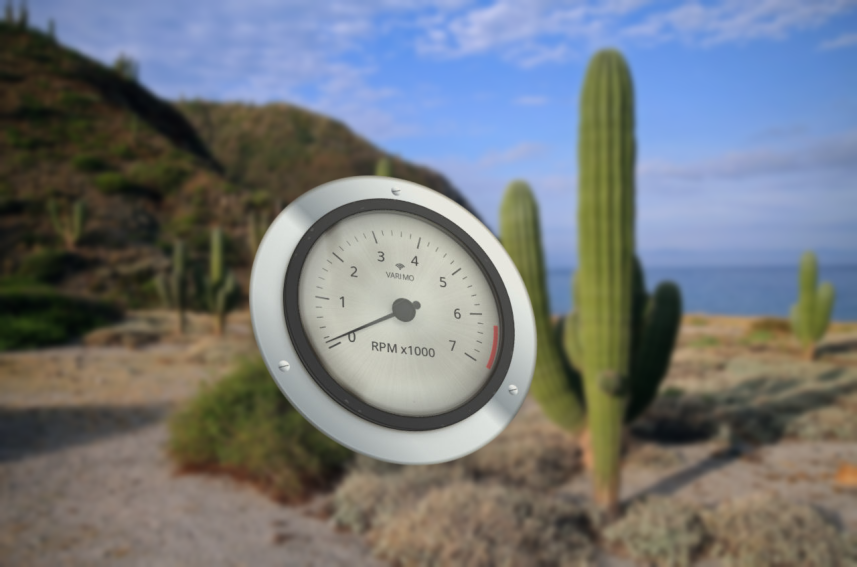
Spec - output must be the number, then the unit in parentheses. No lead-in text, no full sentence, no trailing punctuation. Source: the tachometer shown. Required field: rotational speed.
100 (rpm)
